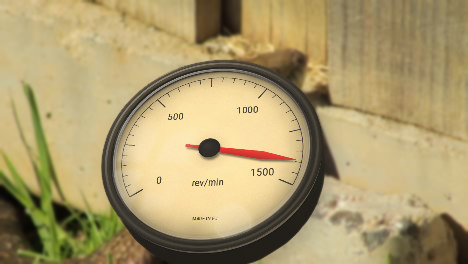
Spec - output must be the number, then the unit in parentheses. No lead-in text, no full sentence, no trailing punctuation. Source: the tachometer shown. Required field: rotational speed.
1400 (rpm)
